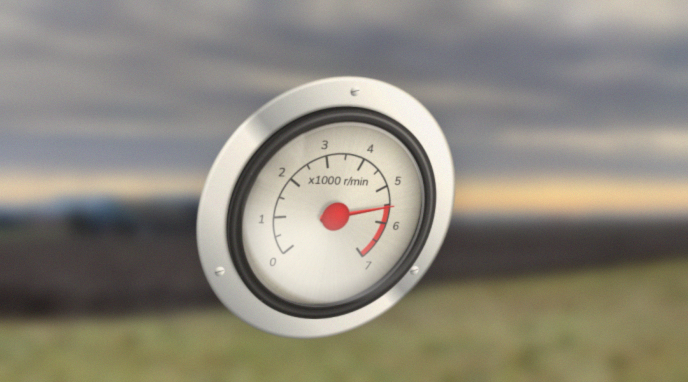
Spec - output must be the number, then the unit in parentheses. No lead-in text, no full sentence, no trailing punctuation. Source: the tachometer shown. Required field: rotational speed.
5500 (rpm)
